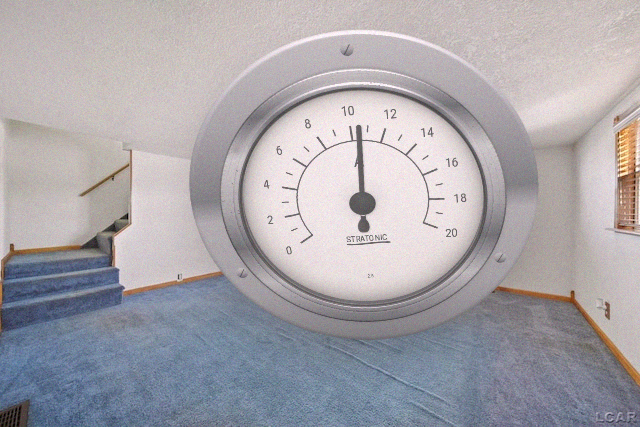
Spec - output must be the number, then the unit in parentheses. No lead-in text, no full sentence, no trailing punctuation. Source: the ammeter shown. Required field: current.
10.5 (A)
